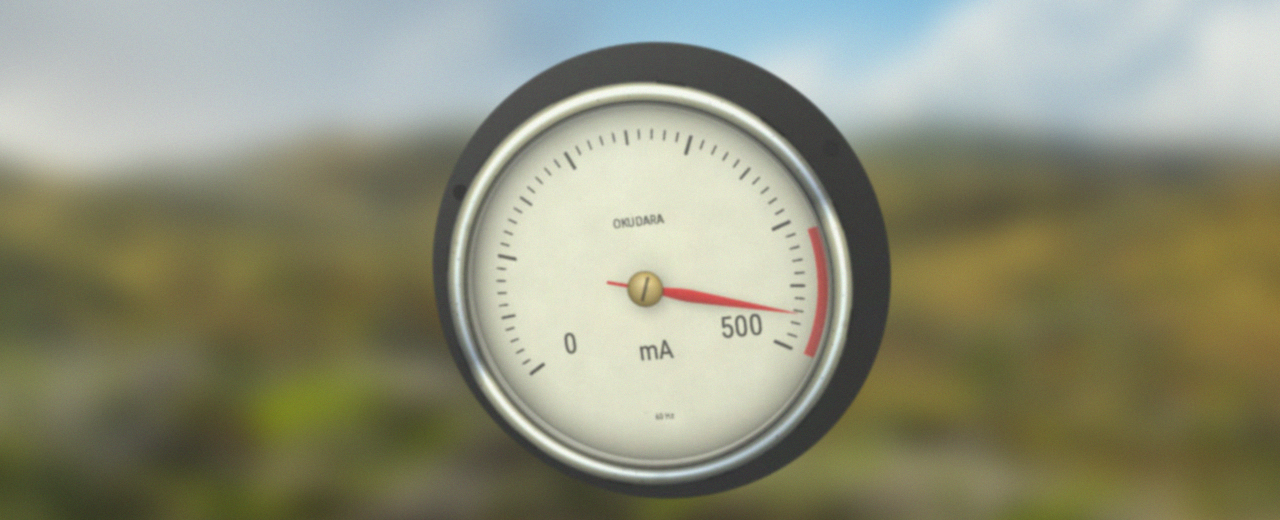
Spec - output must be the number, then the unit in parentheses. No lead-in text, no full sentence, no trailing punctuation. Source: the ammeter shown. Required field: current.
470 (mA)
